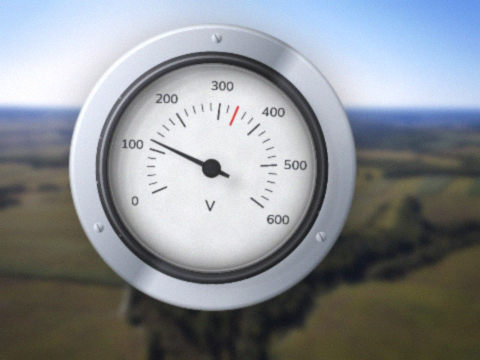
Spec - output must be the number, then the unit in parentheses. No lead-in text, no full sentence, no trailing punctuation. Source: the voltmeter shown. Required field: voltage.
120 (V)
